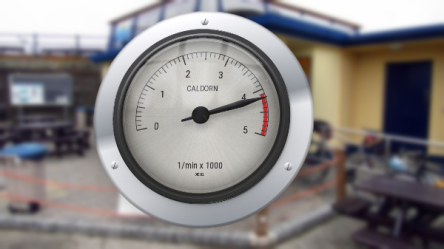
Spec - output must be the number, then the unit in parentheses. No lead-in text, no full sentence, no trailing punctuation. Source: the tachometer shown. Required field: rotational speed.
4200 (rpm)
